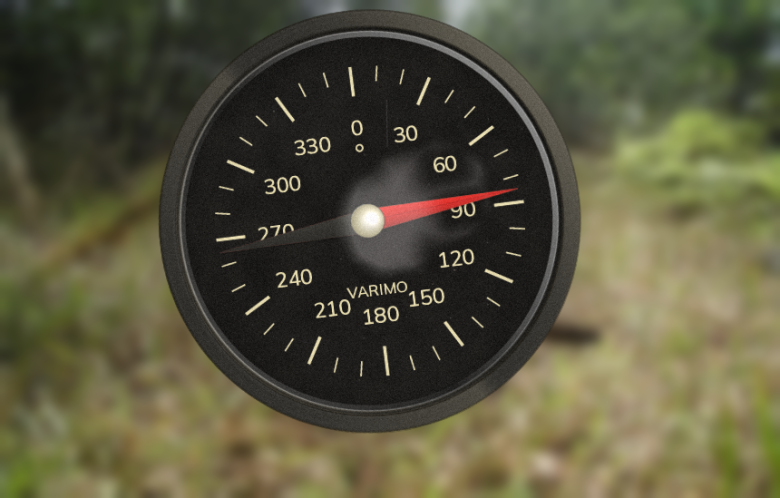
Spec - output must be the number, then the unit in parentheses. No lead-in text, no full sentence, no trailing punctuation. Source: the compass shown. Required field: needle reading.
85 (°)
